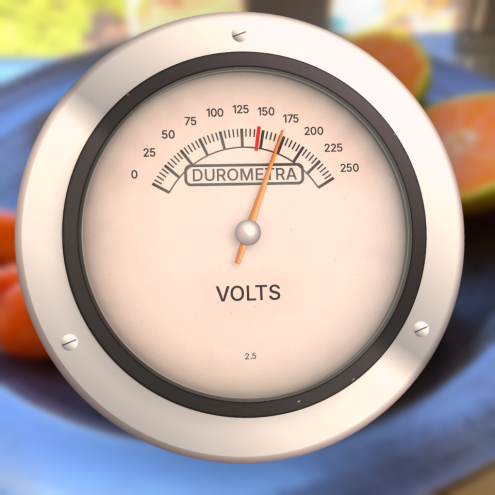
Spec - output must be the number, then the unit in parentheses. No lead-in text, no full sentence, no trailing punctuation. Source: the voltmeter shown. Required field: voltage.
170 (V)
